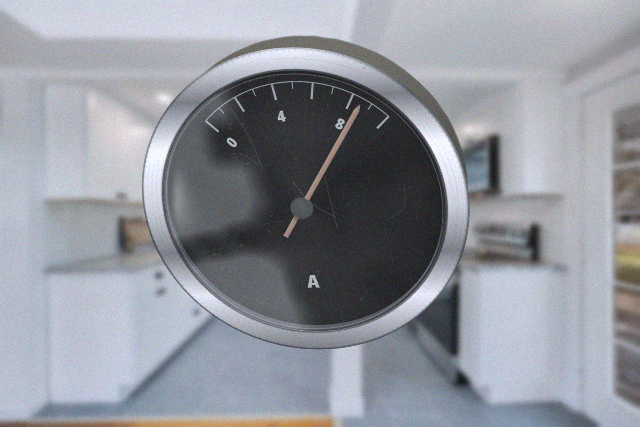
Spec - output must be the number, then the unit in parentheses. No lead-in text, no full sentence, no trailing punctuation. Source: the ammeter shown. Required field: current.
8.5 (A)
